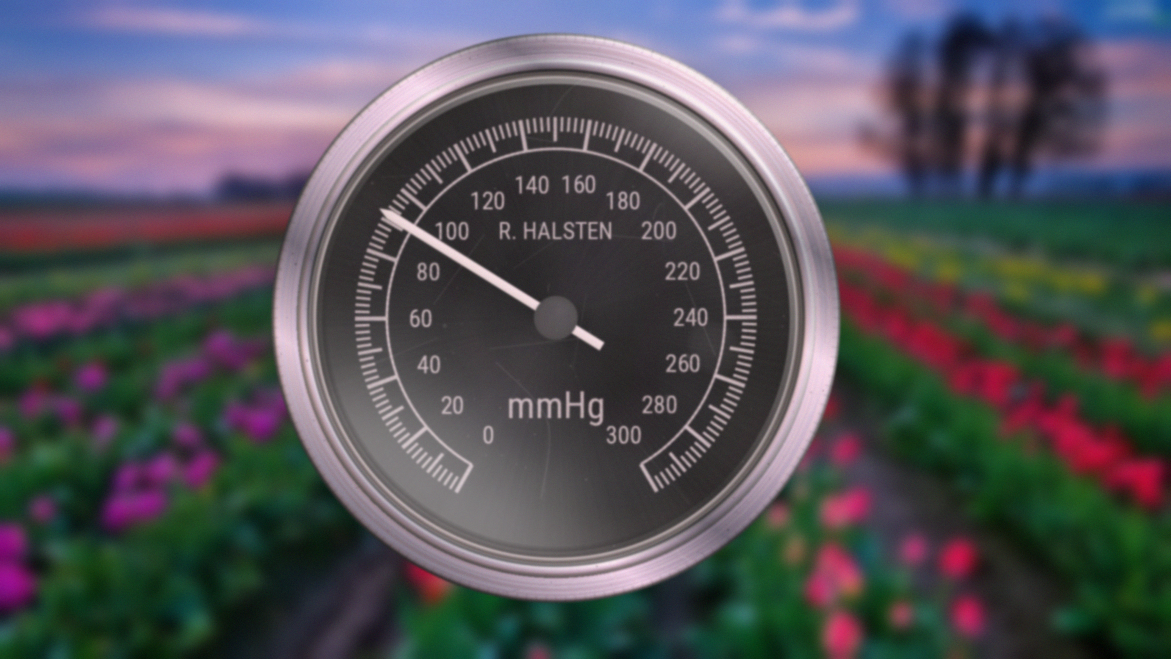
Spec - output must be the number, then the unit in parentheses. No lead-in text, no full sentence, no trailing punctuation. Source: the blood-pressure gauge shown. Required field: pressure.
92 (mmHg)
